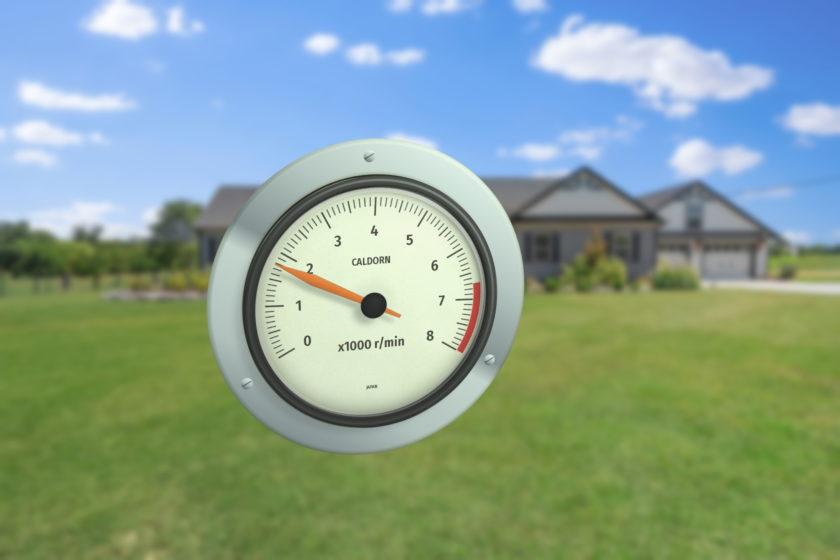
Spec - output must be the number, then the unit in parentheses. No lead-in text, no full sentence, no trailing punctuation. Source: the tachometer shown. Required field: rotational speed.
1800 (rpm)
